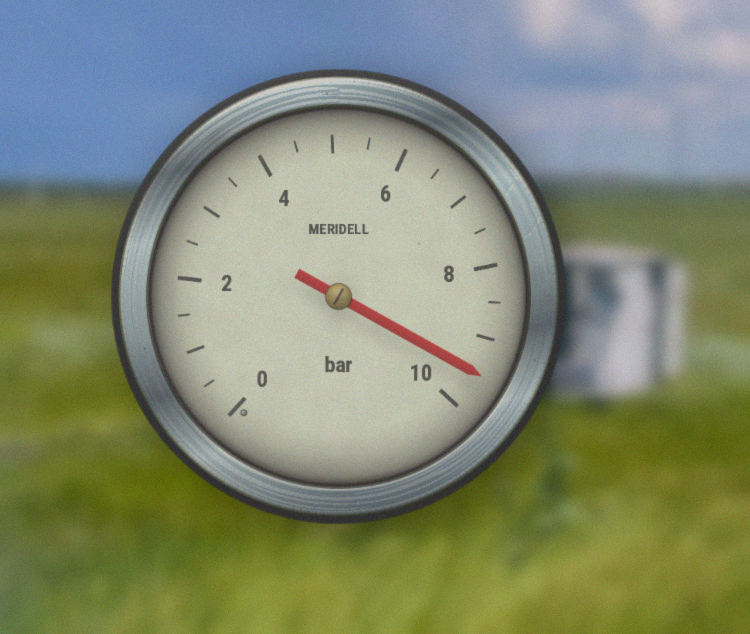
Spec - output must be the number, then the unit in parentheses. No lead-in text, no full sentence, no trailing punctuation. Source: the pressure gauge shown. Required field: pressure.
9.5 (bar)
